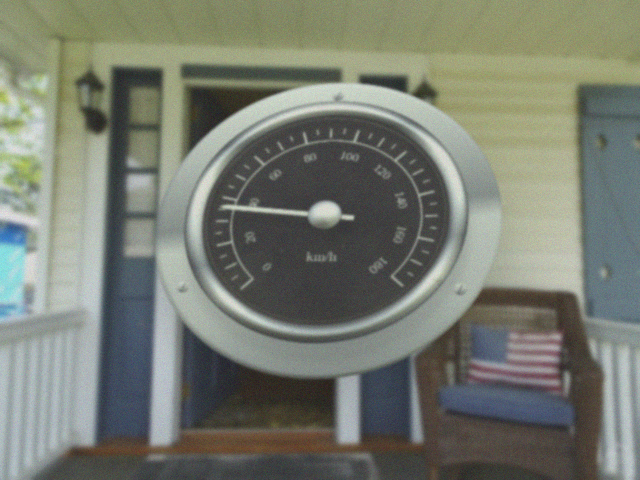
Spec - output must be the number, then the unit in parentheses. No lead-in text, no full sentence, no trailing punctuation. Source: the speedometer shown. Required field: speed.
35 (km/h)
